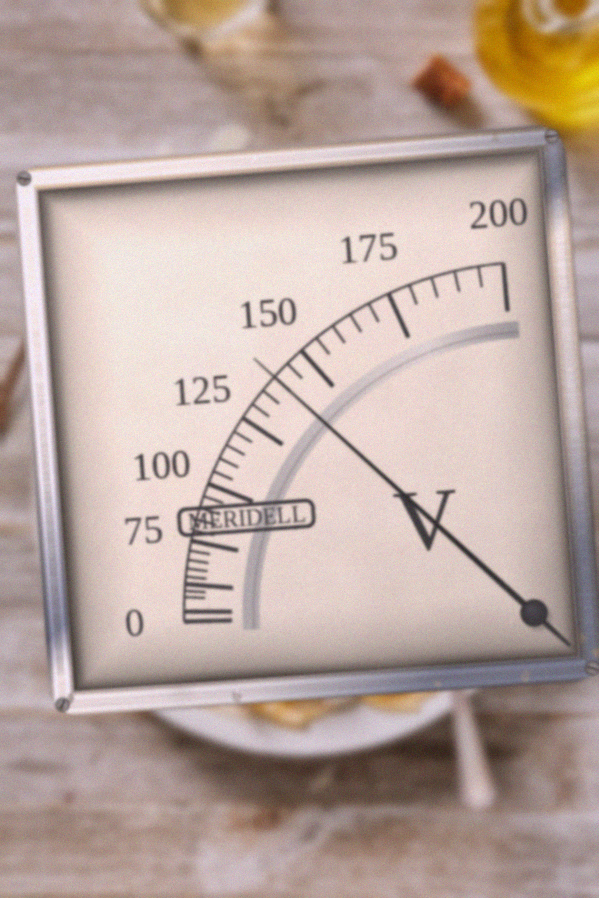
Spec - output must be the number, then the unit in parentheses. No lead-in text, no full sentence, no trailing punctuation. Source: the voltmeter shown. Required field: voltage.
140 (V)
